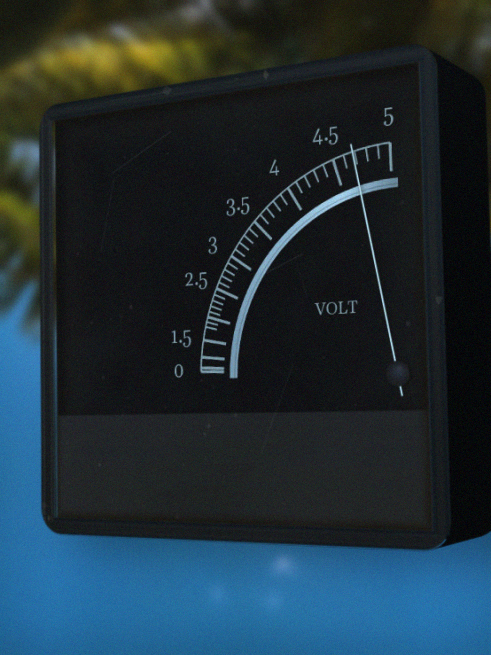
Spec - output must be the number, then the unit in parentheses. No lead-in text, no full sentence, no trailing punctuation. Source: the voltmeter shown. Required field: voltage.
4.7 (V)
